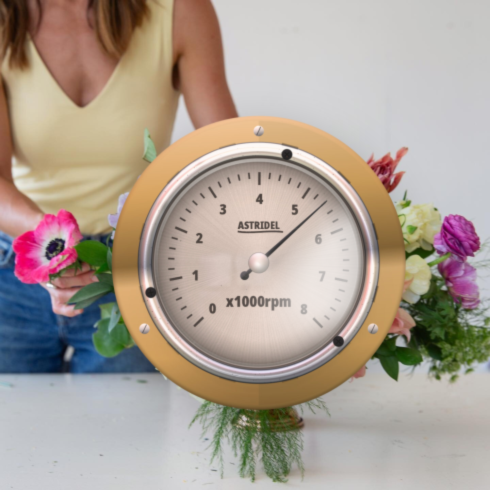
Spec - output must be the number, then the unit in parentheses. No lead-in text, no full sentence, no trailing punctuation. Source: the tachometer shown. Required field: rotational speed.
5400 (rpm)
